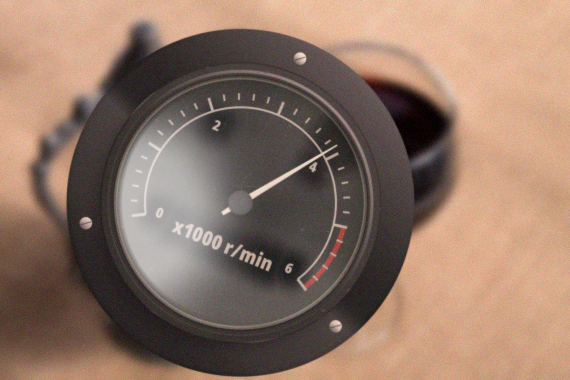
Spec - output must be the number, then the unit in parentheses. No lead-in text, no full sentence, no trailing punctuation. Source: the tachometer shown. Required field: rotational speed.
3900 (rpm)
